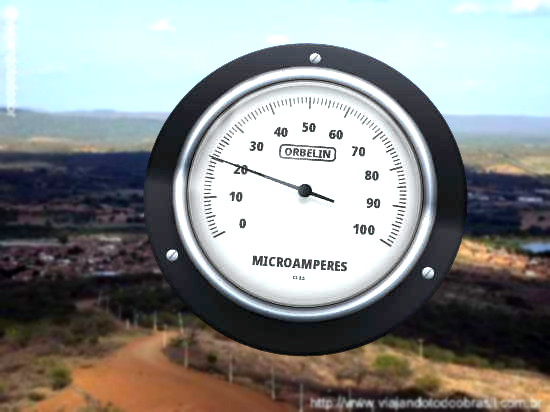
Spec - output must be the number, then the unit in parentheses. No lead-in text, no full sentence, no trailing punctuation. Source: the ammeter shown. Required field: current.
20 (µA)
